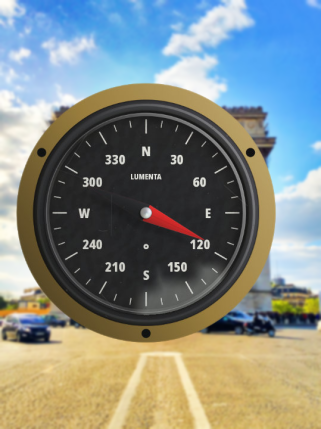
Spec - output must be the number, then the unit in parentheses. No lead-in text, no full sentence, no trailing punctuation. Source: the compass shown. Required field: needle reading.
115 (°)
